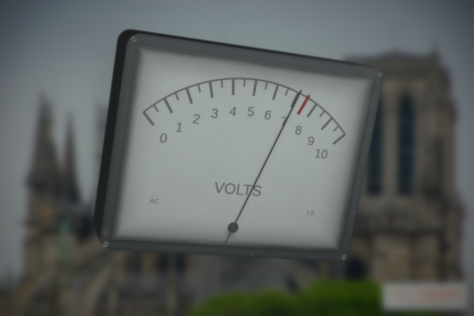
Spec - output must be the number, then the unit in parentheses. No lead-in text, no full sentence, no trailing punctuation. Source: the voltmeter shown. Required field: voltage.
7 (V)
